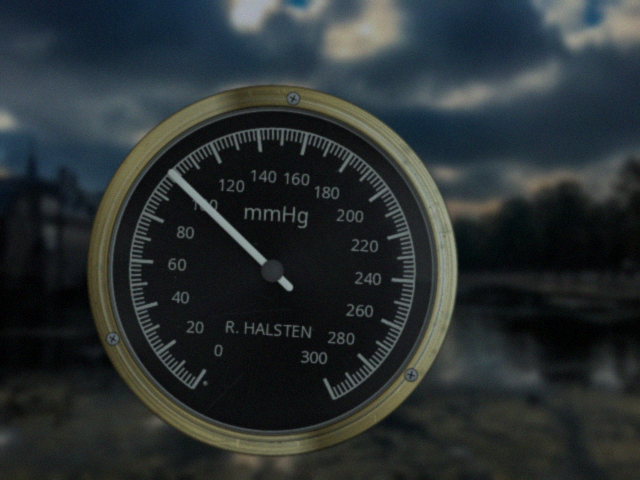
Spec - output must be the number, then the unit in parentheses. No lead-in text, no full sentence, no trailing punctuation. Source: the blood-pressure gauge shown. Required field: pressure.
100 (mmHg)
